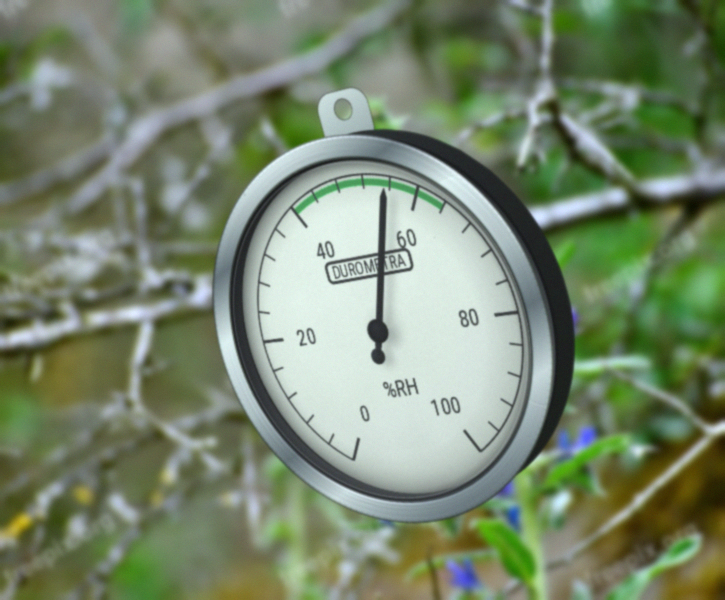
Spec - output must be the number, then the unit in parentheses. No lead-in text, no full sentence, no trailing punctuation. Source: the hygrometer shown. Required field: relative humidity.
56 (%)
